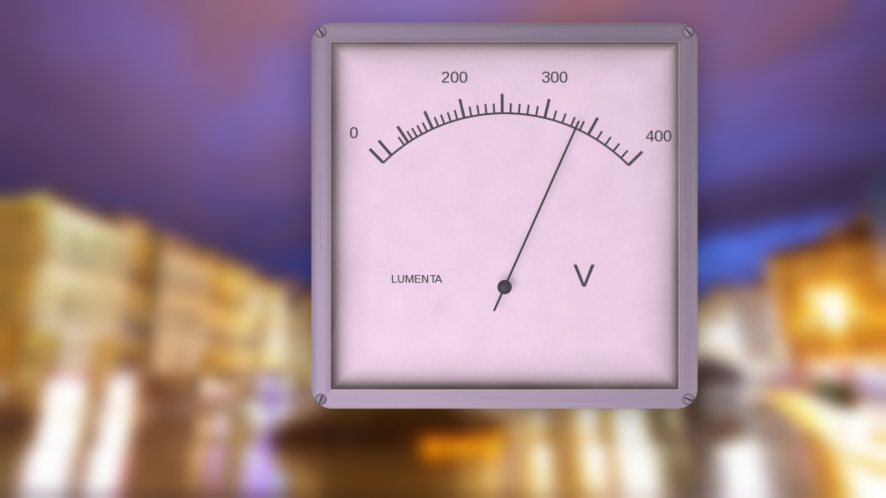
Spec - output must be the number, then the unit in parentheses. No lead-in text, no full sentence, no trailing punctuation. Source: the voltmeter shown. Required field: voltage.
335 (V)
